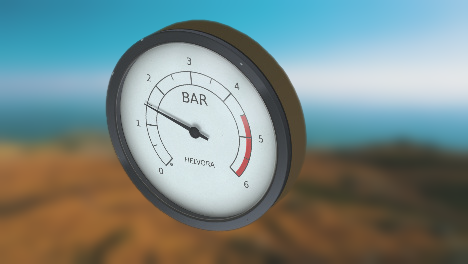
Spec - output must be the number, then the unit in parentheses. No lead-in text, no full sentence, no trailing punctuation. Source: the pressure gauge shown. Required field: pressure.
1.5 (bar)
